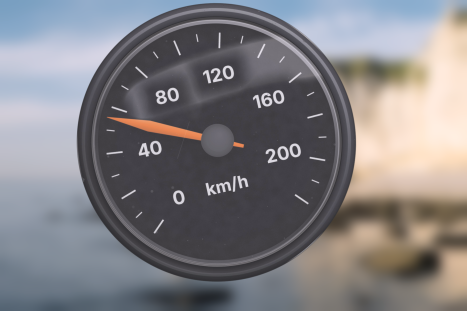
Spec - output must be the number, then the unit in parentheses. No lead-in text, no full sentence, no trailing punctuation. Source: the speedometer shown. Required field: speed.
55 (km/h)
